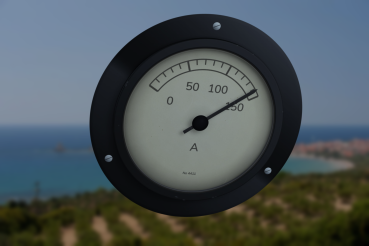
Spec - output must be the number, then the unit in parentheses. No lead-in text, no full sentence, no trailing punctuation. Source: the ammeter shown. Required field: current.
140 (A)
